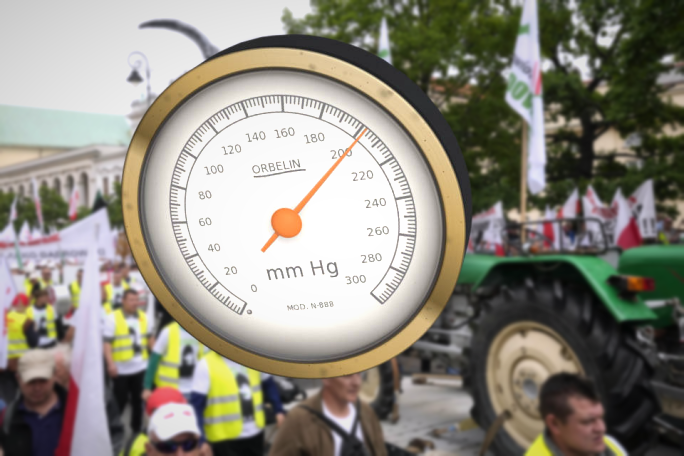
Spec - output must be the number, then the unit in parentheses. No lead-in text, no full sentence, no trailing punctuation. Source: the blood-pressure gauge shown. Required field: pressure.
202 (mmHg)
